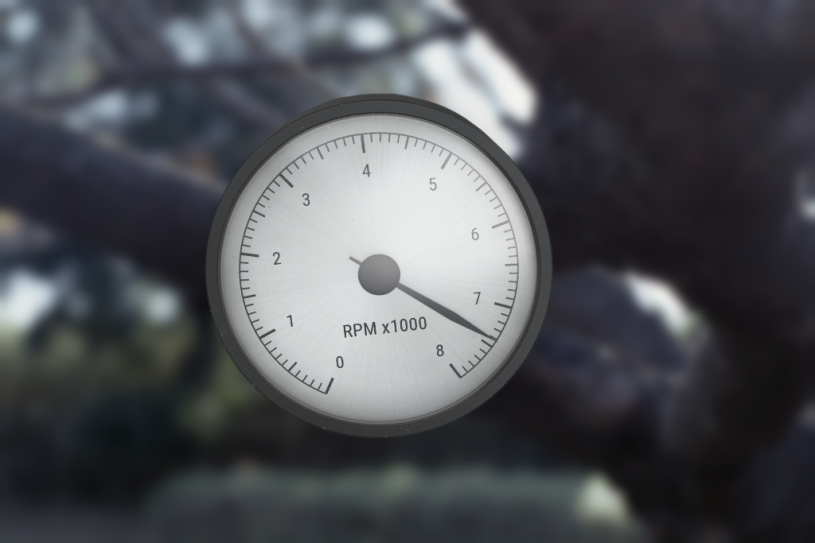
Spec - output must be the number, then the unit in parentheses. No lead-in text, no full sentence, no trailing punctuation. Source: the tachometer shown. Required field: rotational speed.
7400 (rpm)
